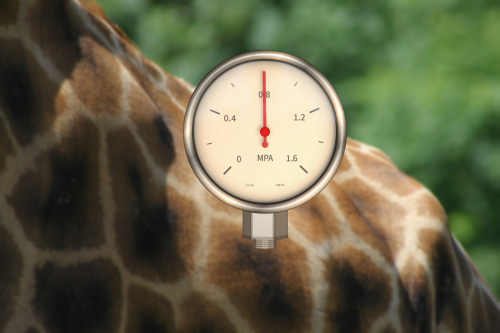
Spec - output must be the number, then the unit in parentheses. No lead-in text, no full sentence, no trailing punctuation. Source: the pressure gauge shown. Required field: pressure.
0.8 (MPa)
